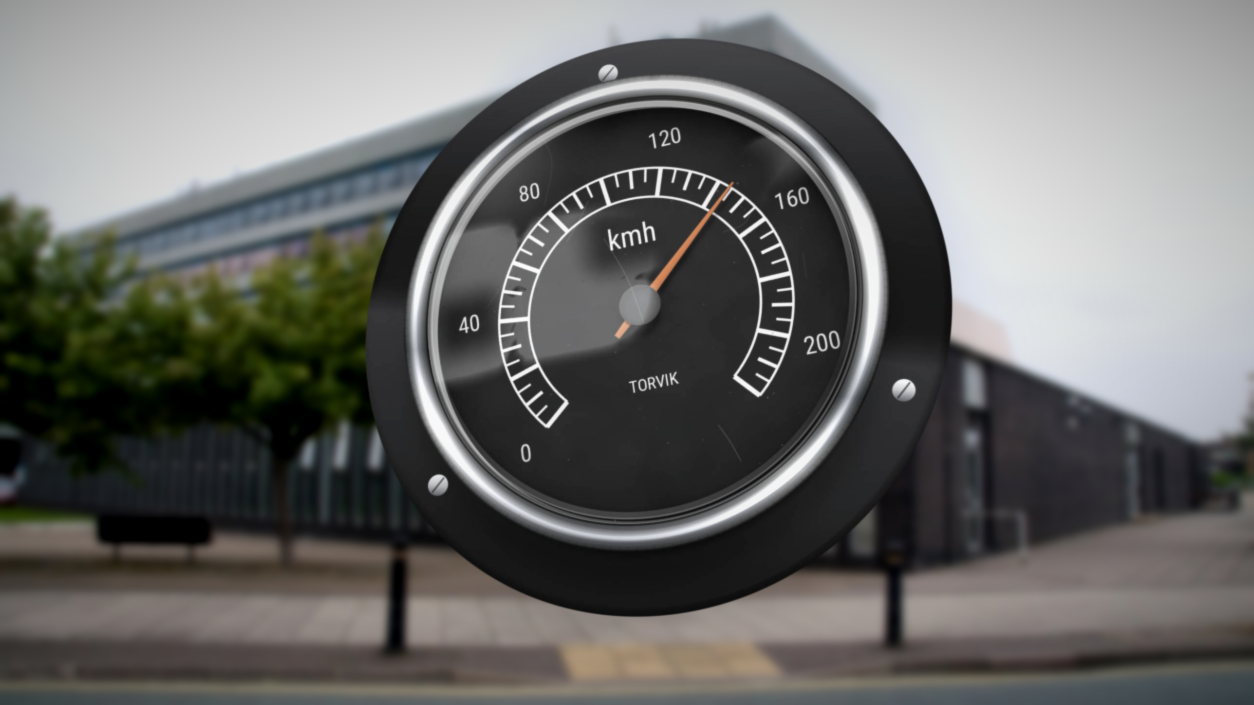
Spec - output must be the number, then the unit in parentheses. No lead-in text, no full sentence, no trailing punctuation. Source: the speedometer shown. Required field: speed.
145 (km/h)
